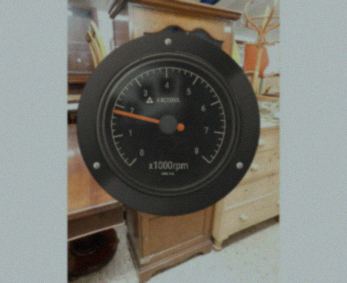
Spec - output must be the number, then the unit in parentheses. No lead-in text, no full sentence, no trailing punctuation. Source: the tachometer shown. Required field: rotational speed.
1800 (rpm)
